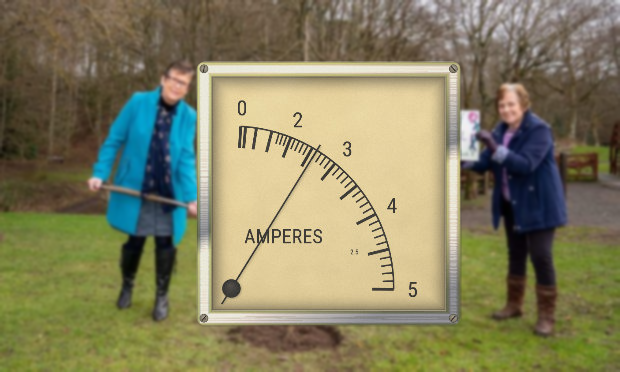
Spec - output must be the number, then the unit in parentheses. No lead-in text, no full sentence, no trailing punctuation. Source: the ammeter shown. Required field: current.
2.6 (A)
